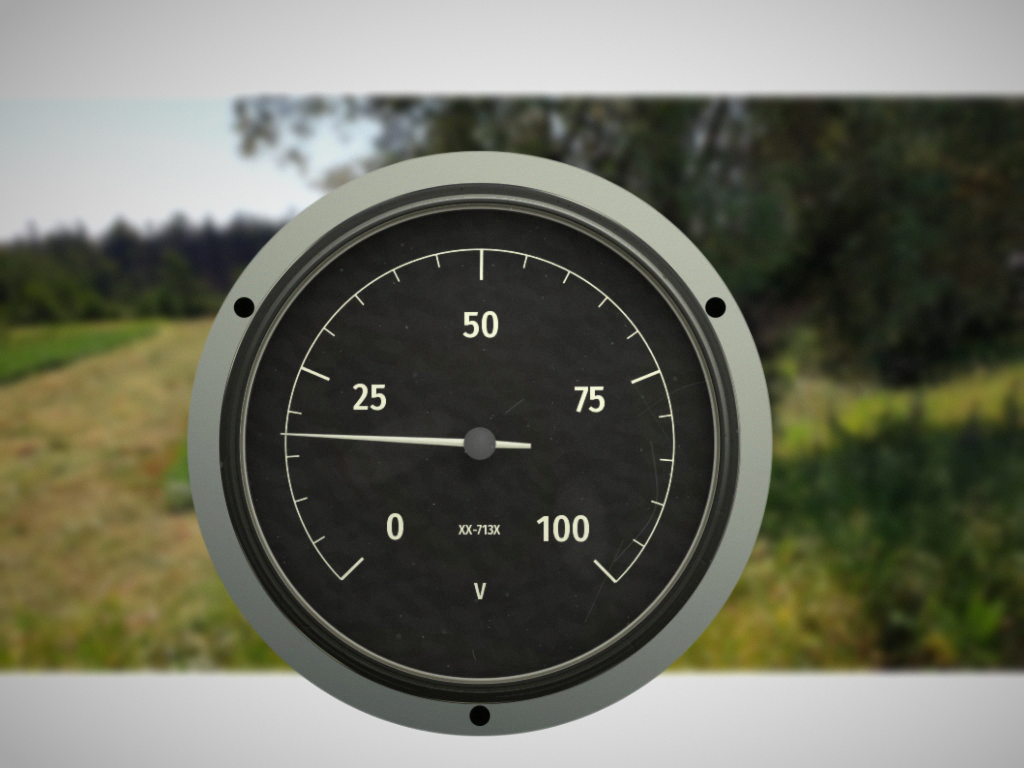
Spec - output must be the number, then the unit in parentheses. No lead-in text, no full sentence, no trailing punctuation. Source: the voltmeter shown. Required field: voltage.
17.5 (V)
